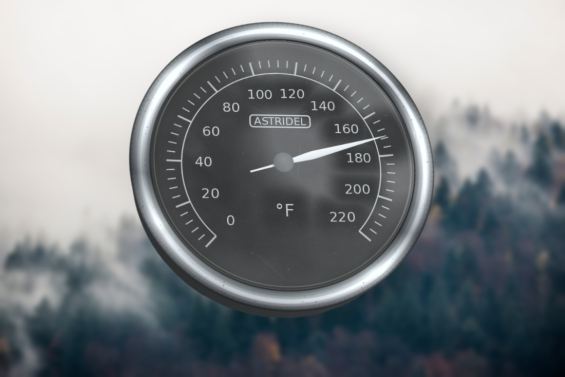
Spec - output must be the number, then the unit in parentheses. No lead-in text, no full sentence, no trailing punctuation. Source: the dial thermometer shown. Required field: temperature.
172 (°F)
